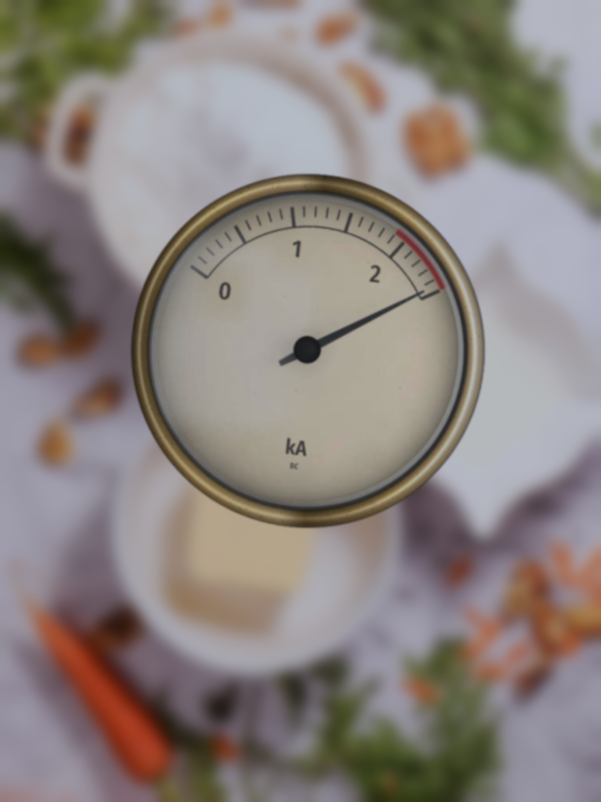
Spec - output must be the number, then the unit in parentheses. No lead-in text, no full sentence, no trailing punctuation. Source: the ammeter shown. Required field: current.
2.45 (kA)
